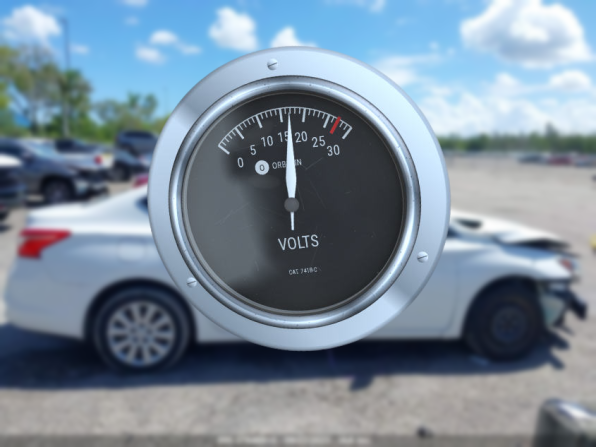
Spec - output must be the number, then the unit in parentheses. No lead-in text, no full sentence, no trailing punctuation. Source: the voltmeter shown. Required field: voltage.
17 (V)
